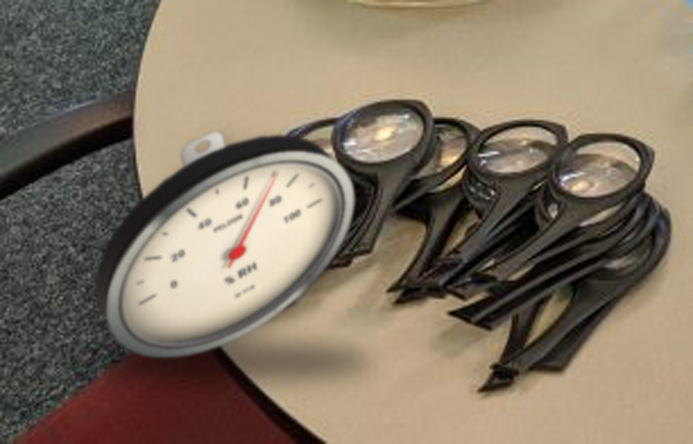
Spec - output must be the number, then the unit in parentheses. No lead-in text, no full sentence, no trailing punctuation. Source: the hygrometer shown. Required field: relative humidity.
70 (%)
